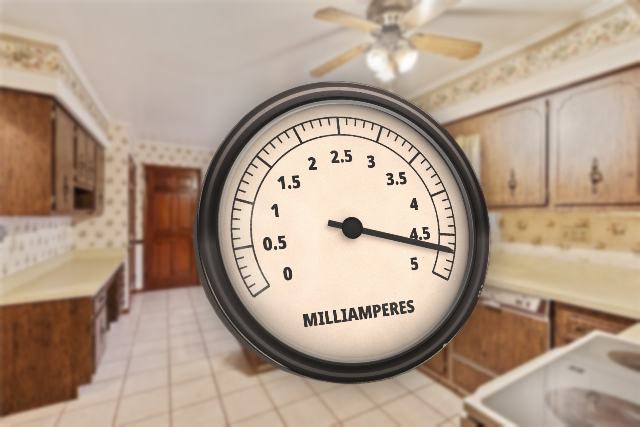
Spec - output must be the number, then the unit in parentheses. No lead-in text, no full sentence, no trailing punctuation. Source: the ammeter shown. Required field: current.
4.7 (mA)
